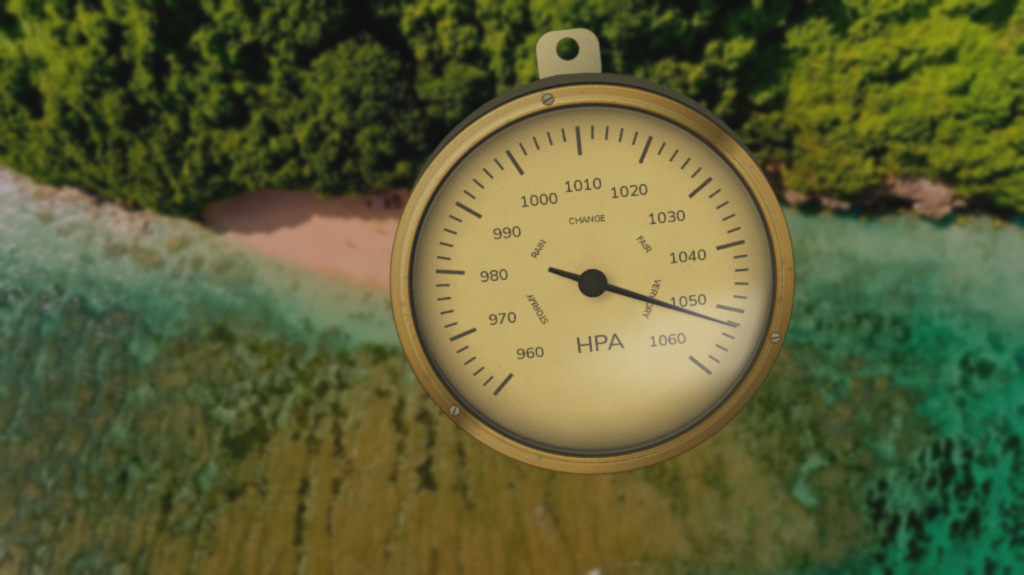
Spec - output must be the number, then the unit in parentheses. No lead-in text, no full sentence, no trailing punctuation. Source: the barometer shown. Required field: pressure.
1052 (hPa)
